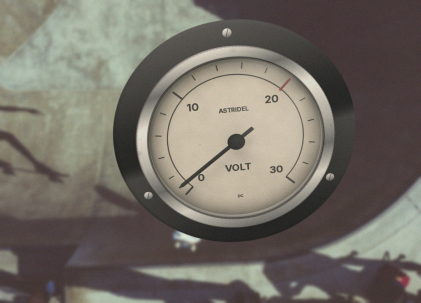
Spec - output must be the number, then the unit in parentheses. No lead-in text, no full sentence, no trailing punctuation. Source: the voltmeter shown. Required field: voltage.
1 (V)
